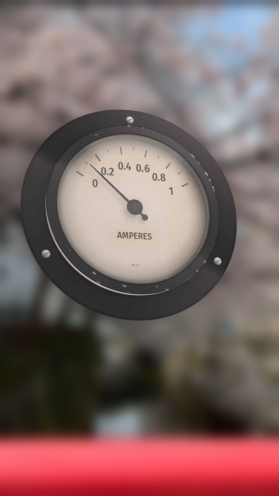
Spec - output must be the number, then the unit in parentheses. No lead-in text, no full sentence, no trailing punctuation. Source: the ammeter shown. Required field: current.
0.1 (A)
